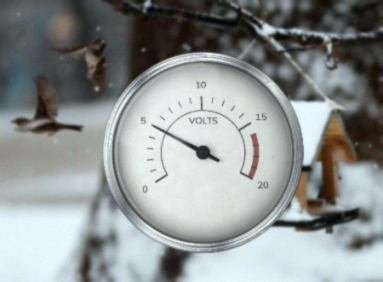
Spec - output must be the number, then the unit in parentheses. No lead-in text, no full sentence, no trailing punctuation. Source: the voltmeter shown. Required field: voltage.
5 (V)
